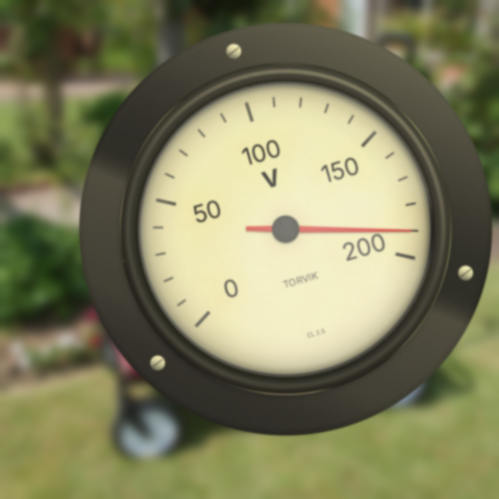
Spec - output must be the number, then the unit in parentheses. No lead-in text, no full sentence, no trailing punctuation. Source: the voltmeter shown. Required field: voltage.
190 (V)
